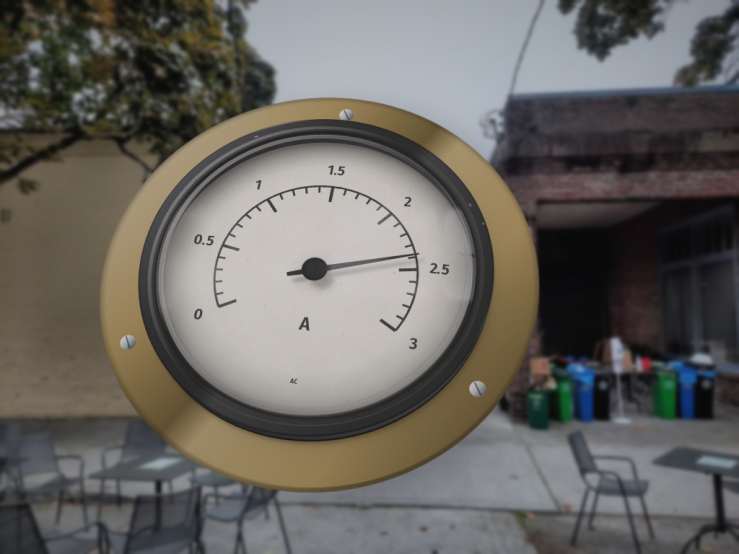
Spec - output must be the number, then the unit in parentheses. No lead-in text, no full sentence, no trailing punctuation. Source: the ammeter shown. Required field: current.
2.4 (A)
